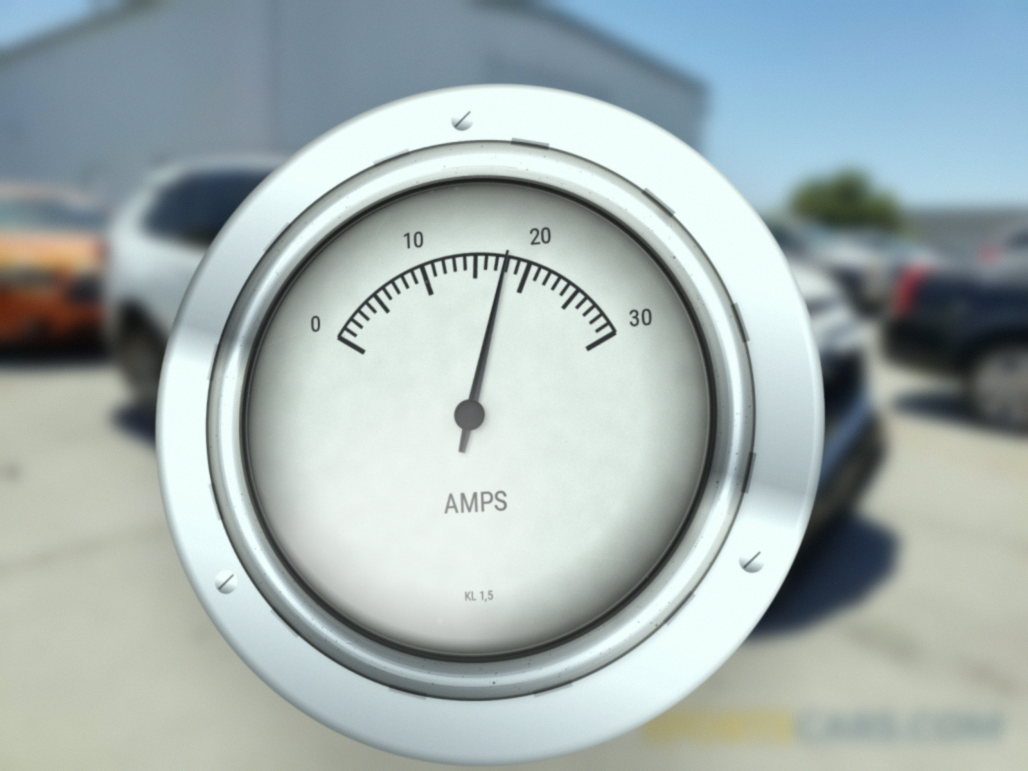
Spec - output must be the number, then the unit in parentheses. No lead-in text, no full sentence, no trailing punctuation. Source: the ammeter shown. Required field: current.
18 (A)
